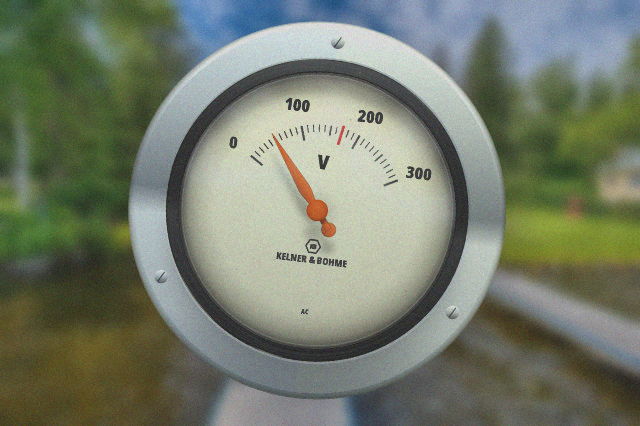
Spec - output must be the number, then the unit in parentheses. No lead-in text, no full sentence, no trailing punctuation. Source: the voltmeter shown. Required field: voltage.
50 (V)
